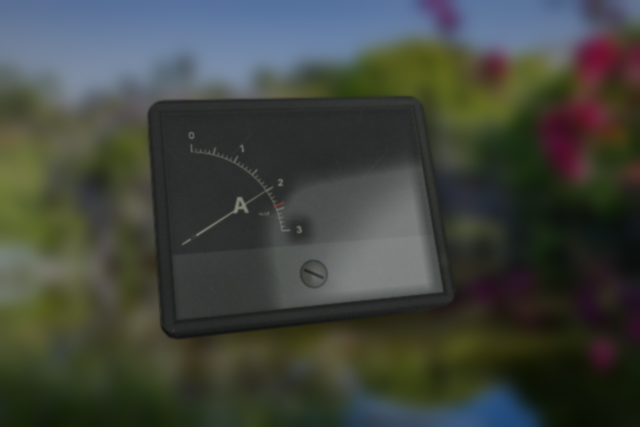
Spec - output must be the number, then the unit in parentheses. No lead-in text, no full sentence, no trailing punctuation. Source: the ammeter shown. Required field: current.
2 (A)
